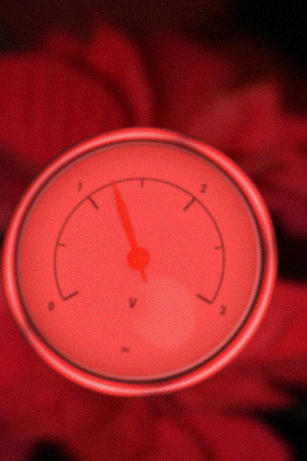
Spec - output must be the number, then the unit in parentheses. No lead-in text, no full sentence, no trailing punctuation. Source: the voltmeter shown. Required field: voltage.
1.25 (V)
